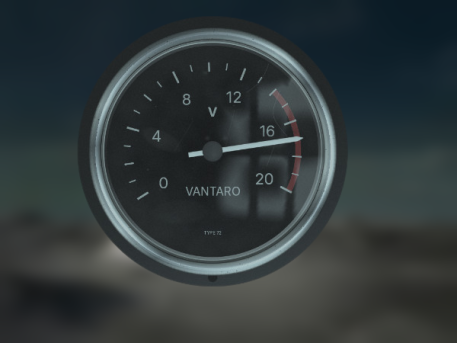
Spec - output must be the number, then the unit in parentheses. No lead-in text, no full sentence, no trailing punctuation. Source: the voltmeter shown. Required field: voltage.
17 (V)
